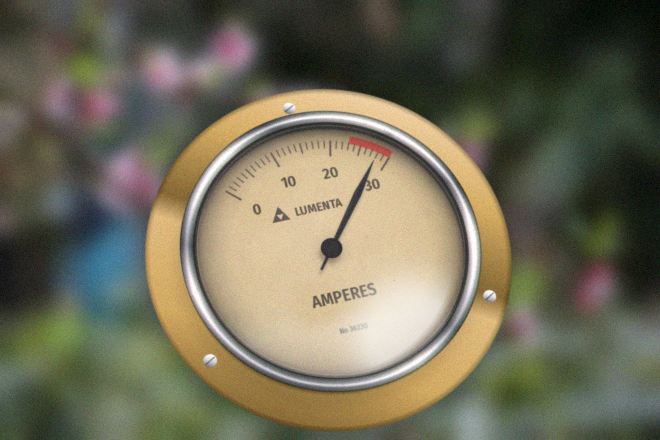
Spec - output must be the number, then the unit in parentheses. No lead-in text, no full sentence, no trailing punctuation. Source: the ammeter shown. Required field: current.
28 (A)
